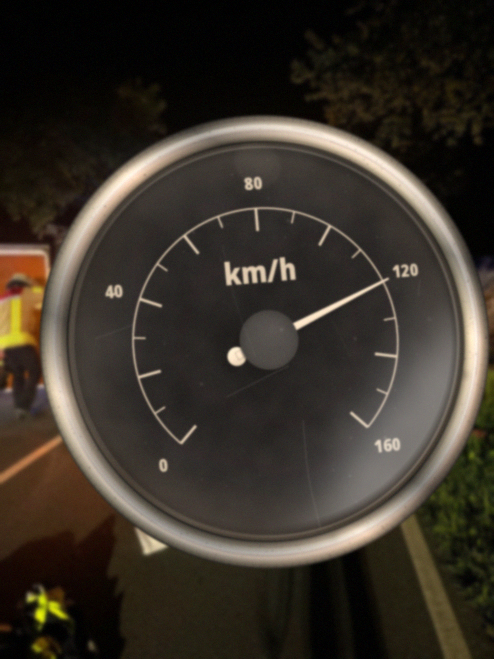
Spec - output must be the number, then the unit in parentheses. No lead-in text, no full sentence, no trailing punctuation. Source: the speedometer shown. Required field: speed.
120 (km/h)
